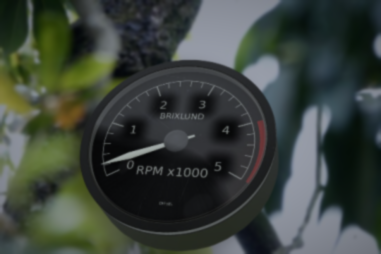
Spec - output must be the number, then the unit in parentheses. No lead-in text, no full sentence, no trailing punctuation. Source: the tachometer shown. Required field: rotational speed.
200 (rpm)
